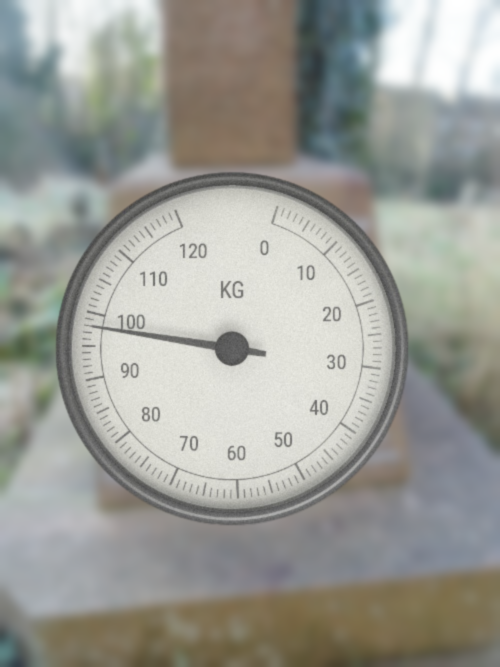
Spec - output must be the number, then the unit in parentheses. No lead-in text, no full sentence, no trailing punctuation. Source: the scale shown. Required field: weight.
98 (kg)
